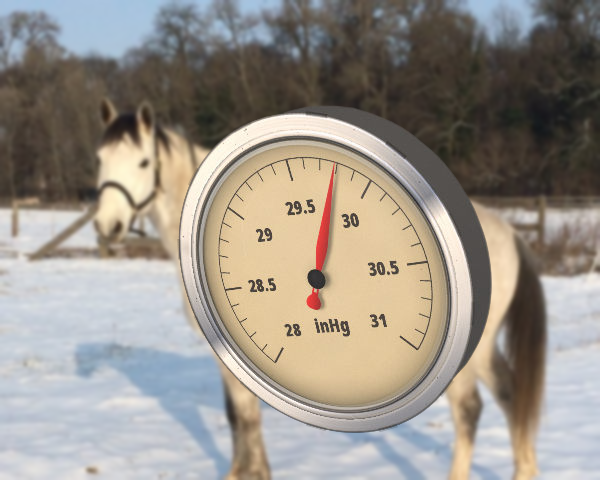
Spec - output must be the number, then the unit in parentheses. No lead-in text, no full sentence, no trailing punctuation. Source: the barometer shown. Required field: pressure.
29.8 (inHg)
